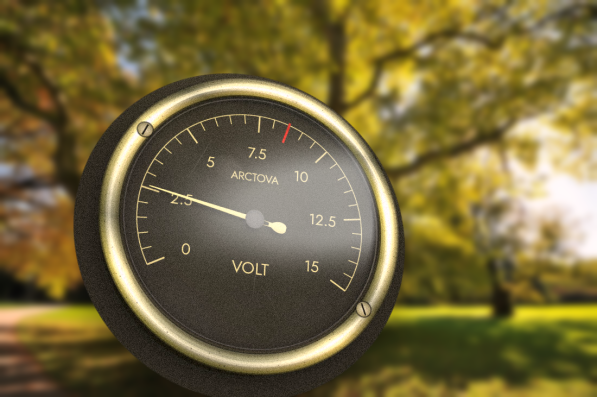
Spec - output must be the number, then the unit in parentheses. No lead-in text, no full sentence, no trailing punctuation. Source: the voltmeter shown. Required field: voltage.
2.5 (V)
